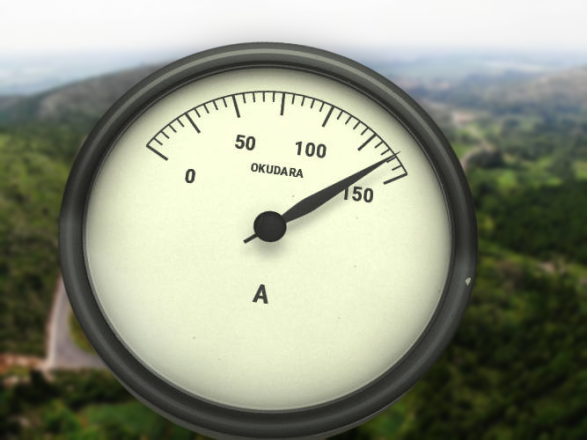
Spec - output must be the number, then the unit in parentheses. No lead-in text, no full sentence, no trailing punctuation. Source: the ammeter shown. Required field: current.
140 (A)
